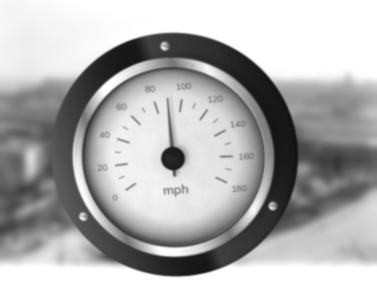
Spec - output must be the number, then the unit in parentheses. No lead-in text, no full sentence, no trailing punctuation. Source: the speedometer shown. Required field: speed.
90 (mph)
